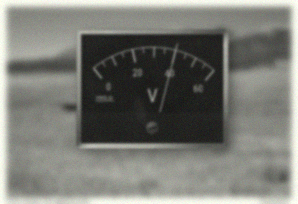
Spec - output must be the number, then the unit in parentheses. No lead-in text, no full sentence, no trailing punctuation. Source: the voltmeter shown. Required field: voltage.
40 (V)
